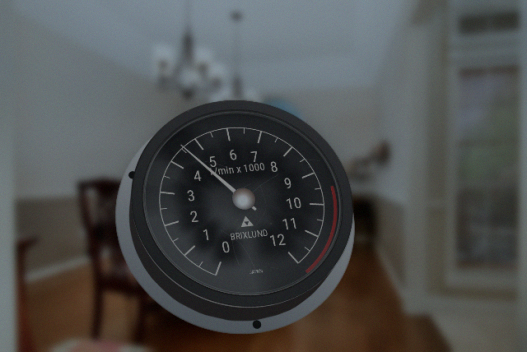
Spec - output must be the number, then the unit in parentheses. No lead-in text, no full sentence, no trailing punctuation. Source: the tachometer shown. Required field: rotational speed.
4500 (rpm)
